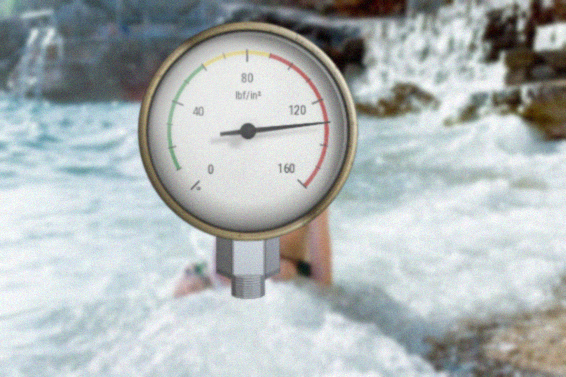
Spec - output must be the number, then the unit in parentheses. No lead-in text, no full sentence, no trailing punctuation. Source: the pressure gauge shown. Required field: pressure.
130 (psi)
